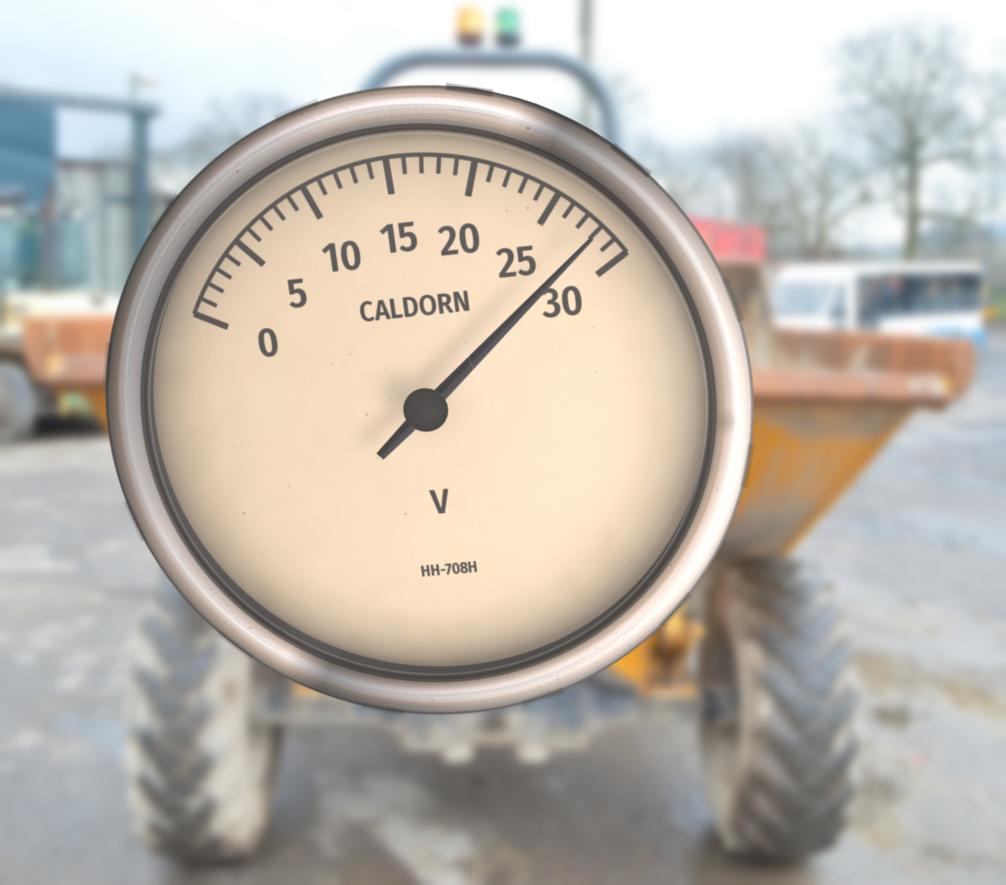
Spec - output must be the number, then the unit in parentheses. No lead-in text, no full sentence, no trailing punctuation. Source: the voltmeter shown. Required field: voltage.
28 (V)
